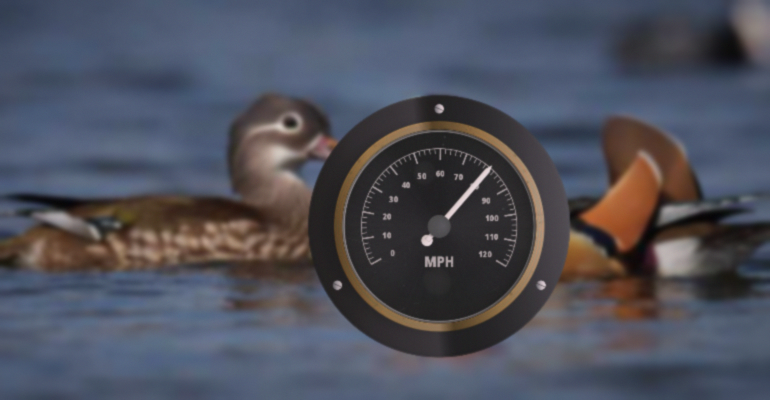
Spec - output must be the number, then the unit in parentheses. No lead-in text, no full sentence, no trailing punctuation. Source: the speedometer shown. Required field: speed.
80 (mph)
